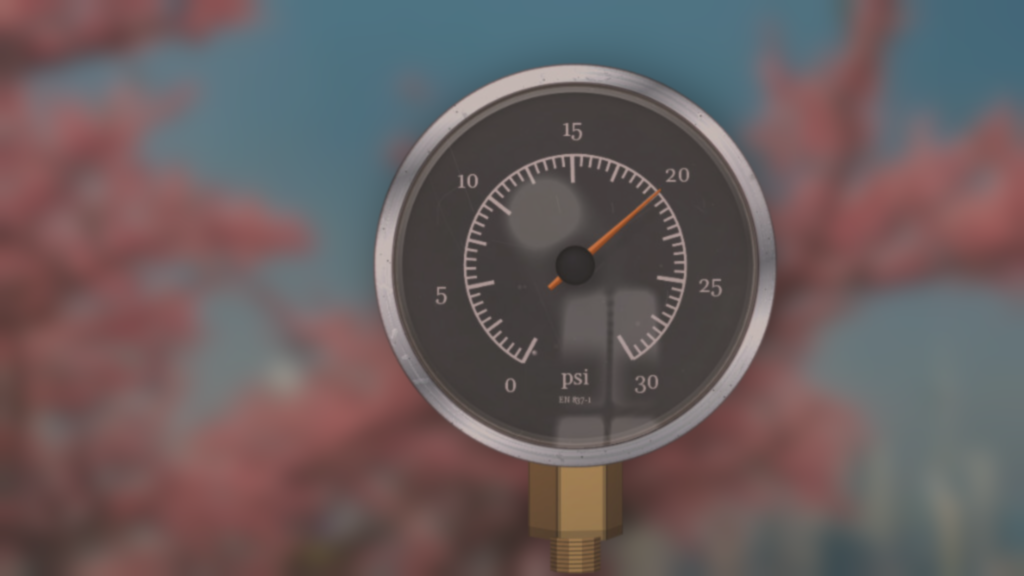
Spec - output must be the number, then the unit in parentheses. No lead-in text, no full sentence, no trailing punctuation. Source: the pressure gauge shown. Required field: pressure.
20 (psi)
